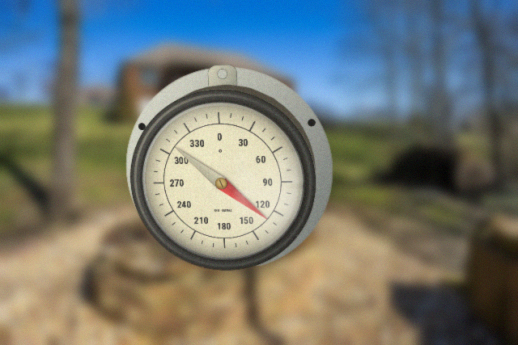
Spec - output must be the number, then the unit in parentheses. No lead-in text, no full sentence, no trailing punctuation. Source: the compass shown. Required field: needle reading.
130 (°)
